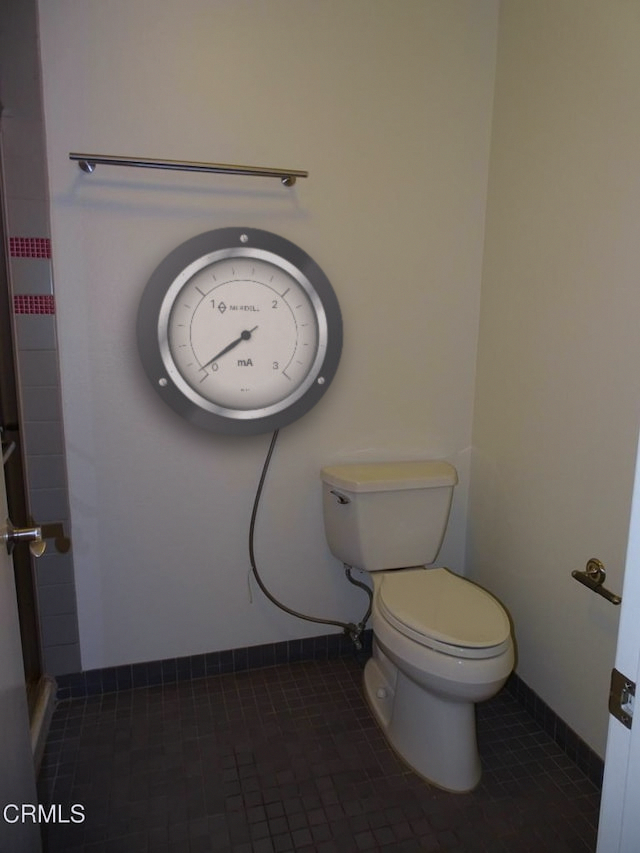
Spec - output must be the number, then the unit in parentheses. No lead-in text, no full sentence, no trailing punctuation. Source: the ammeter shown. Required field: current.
0.1 (mA)
